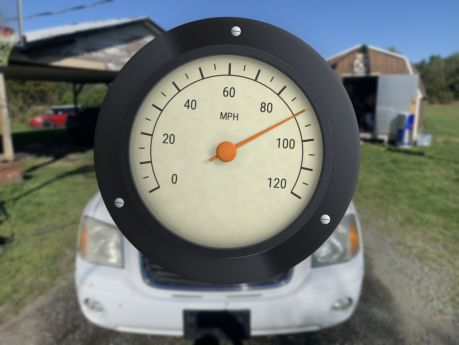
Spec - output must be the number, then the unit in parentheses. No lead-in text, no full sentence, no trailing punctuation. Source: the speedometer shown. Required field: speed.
90 (mph)
